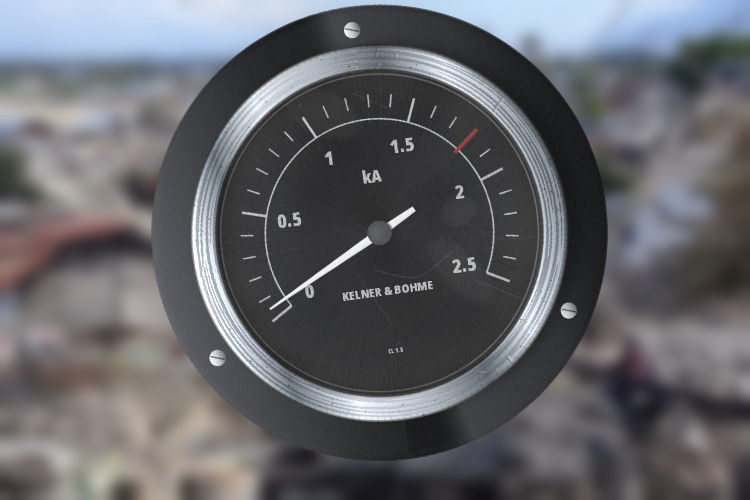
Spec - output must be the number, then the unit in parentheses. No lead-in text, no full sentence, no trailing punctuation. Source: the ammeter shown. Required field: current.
0.05 (kA)
